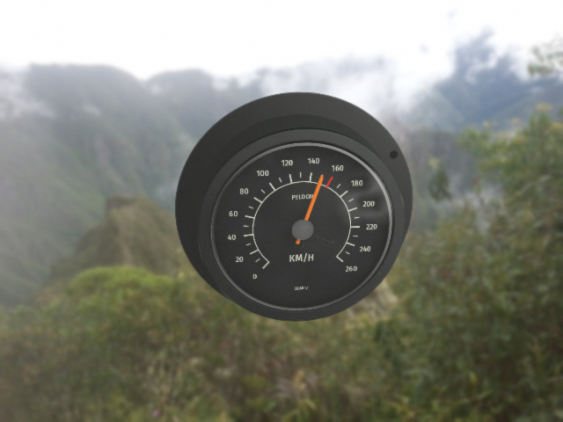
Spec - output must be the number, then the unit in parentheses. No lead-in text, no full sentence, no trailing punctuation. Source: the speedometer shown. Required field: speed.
150 (km/h)
